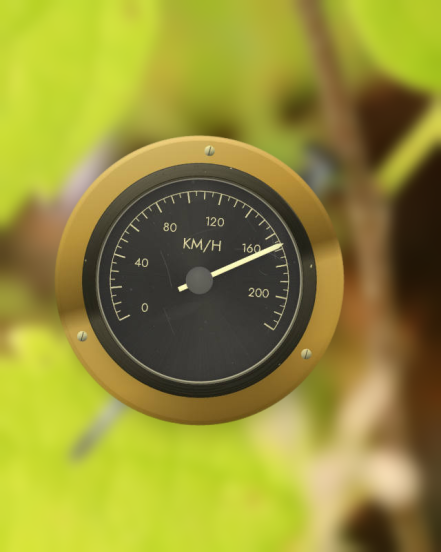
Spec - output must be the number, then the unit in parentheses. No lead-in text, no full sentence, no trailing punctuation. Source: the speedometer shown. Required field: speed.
167.5 (km/h)
